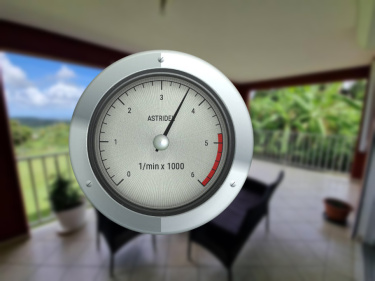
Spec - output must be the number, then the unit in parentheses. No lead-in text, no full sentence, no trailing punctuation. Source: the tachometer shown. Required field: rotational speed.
3600 (rpm)
